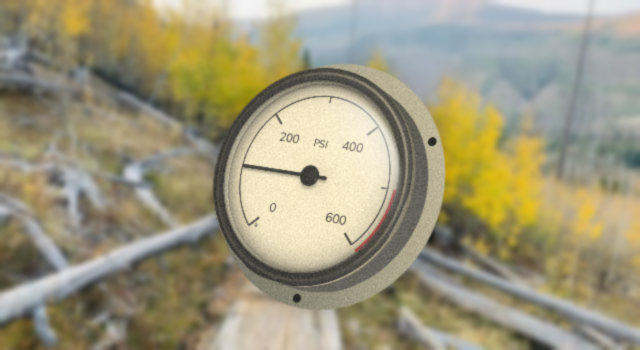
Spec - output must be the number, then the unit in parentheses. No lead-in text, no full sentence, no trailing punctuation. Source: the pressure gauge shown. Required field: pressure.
100 (psi)
